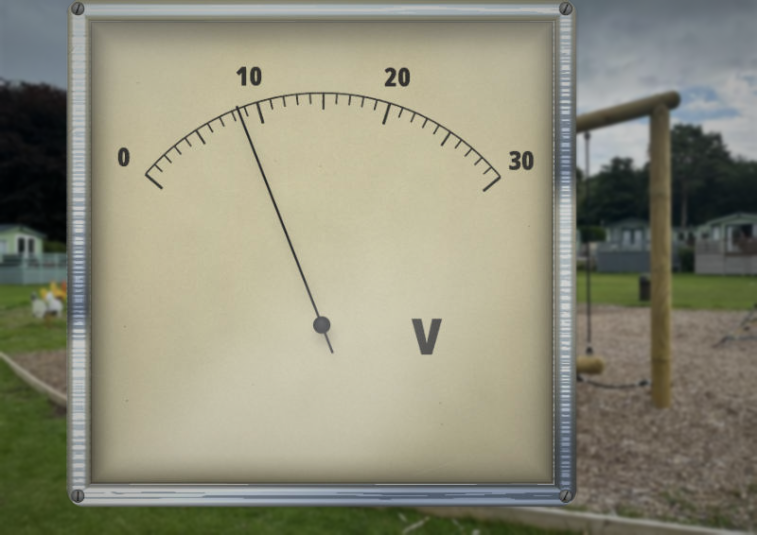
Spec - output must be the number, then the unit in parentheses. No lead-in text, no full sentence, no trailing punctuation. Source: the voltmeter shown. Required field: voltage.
8.5 (V)
